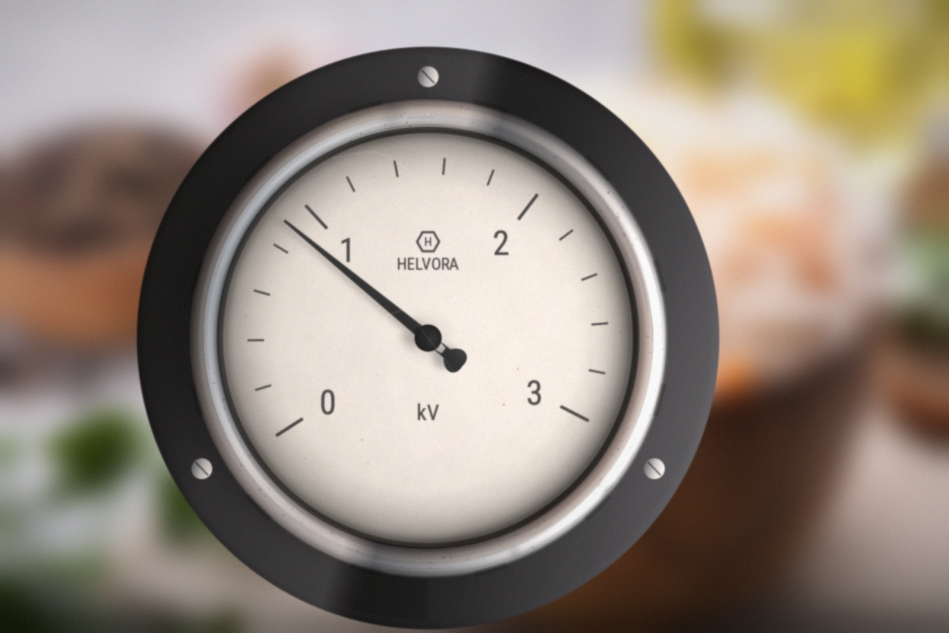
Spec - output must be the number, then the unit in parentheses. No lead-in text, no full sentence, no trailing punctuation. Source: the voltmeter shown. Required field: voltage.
0.9 (kV)
